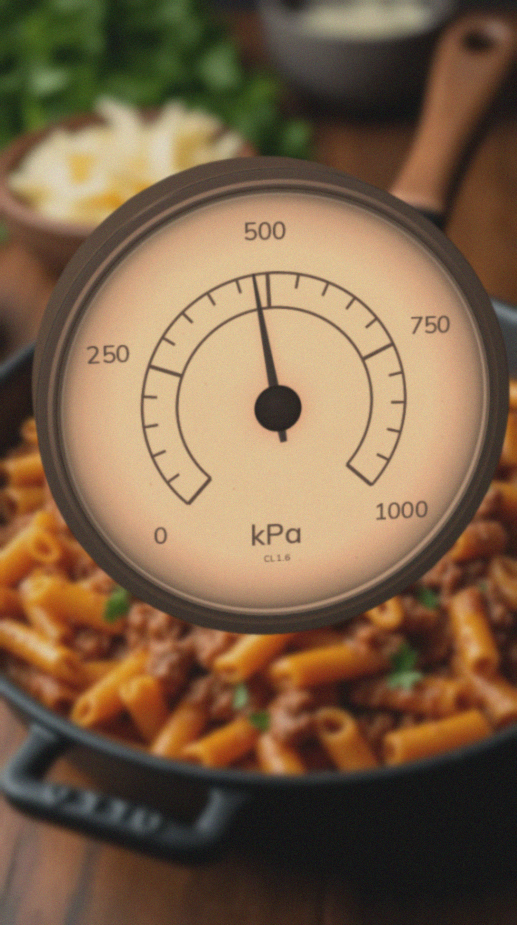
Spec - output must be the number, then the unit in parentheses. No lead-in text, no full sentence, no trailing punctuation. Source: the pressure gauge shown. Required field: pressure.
475 (kPa)
